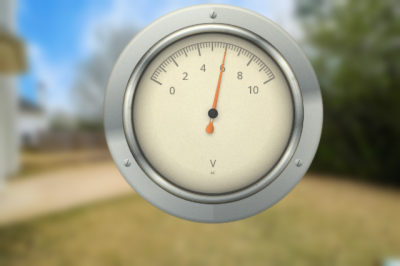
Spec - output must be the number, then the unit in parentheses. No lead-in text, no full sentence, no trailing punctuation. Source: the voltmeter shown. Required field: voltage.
6 (V)
